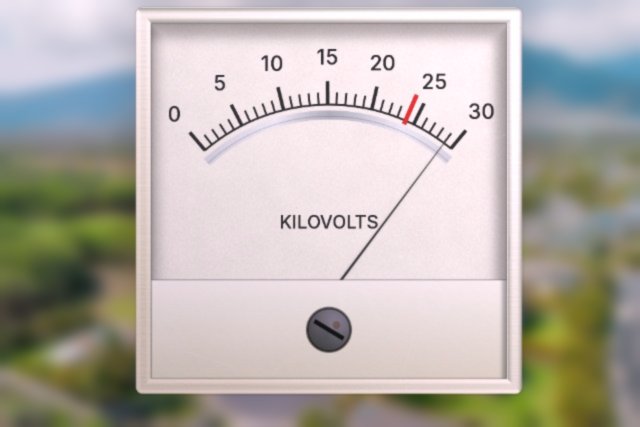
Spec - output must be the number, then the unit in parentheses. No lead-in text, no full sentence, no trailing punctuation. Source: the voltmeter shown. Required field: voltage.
29 (kV)
